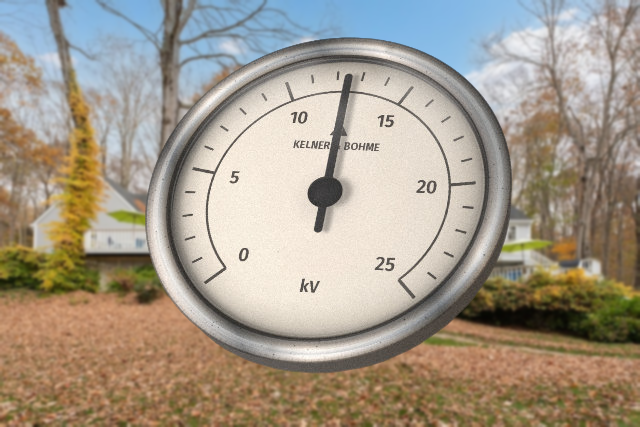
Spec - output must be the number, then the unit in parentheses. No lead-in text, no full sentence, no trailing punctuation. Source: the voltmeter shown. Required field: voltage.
12.5 (kV)
